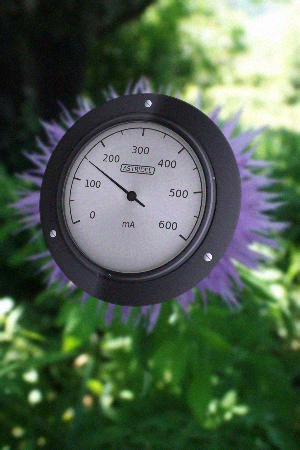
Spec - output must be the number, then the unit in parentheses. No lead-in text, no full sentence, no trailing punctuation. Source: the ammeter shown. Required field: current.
150 (mA)
